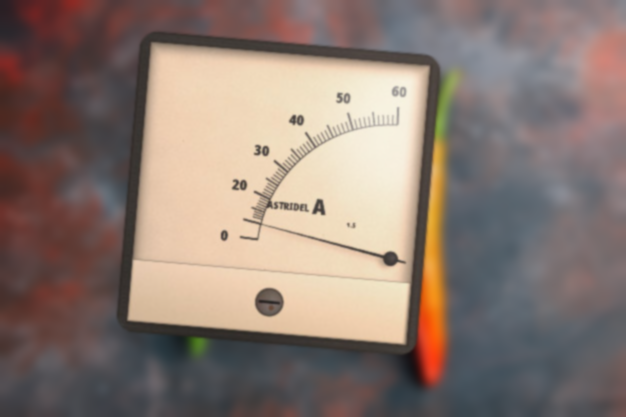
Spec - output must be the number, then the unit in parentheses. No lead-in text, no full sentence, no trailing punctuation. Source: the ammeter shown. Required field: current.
10 (A)
